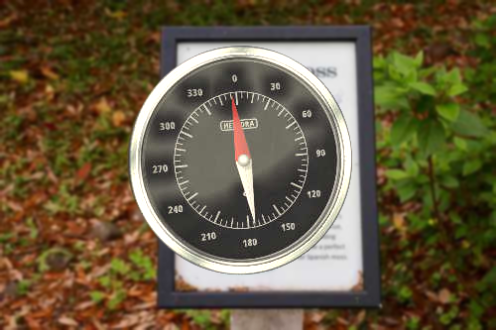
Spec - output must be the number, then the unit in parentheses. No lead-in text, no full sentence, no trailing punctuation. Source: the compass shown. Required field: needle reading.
355 (°)
